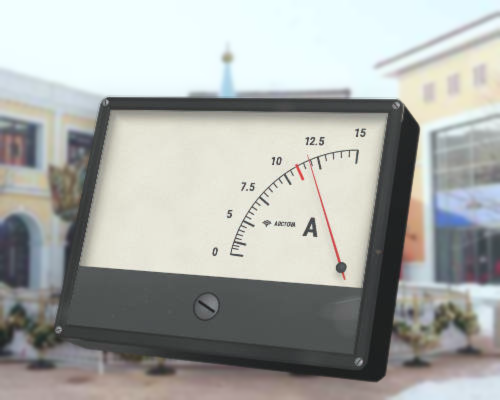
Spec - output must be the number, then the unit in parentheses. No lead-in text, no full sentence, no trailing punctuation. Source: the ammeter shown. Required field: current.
12 (A)
